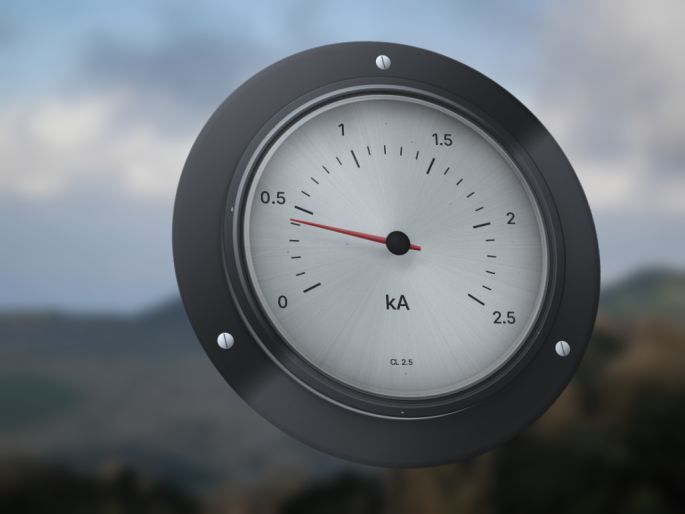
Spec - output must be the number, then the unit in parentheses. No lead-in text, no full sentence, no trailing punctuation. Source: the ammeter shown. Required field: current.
0.4 (kA)
